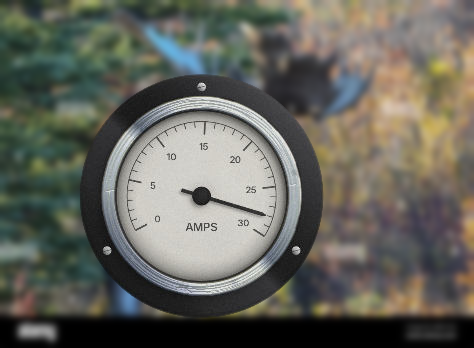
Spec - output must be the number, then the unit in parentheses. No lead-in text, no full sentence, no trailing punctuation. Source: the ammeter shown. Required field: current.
28 (A)
